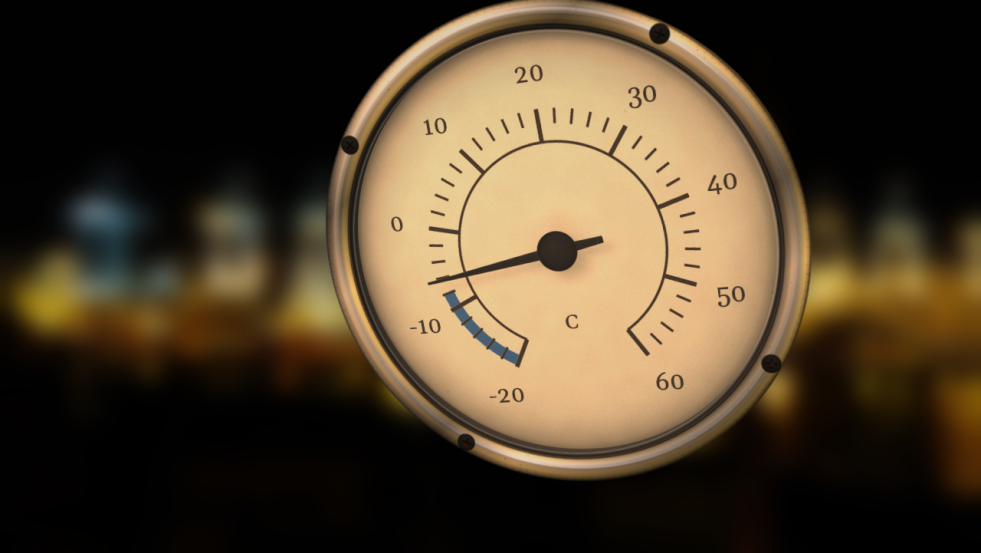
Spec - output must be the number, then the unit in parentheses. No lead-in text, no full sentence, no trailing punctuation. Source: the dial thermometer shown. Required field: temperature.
-6 (°C)
